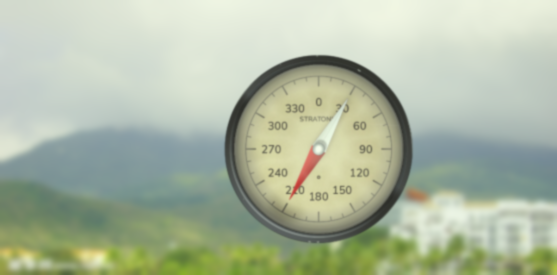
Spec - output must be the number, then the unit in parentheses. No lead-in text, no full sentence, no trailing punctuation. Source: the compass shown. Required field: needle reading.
210 (°)
